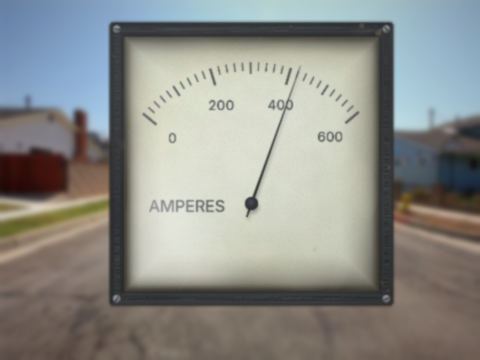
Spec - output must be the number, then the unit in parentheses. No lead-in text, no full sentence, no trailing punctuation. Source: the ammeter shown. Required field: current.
420 (A)
